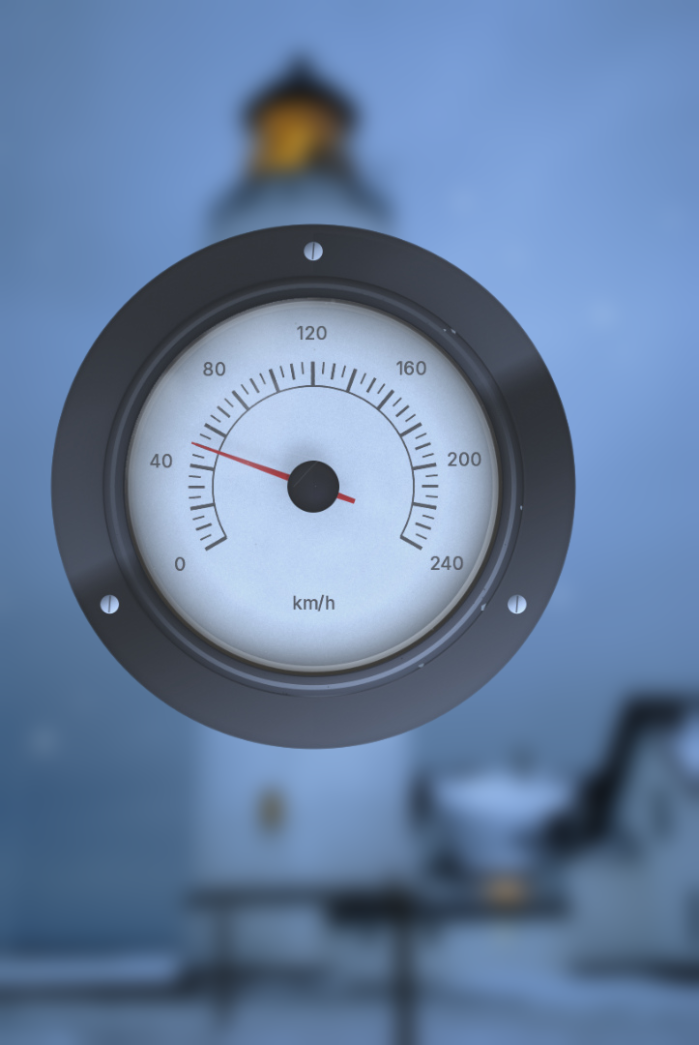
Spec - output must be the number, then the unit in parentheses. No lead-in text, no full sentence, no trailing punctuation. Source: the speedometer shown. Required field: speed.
50 (km/h)
